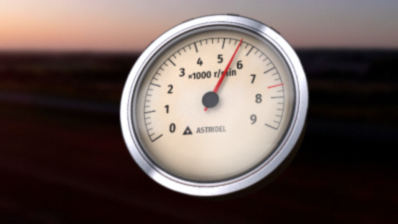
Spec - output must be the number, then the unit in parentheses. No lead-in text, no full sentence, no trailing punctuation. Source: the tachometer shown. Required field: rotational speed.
5600 (rpm)
